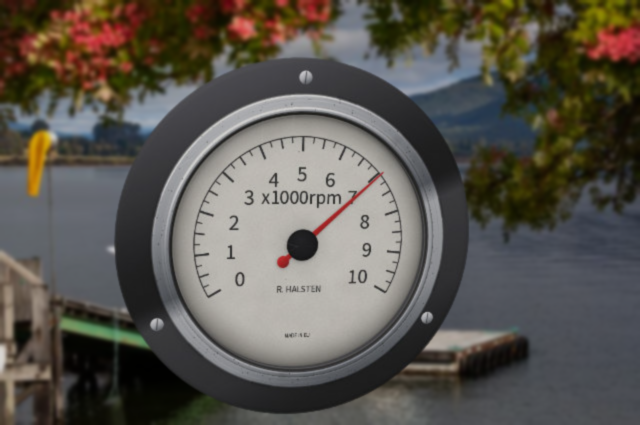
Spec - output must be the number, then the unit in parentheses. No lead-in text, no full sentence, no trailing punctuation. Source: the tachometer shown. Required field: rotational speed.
7000 (rpm)
